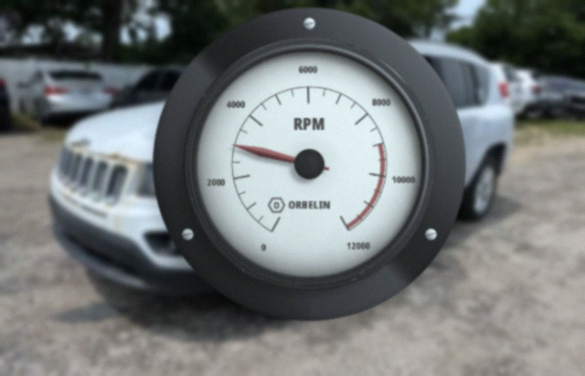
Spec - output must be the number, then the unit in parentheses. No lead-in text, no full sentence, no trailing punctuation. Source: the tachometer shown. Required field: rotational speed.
3000 (rpm)
